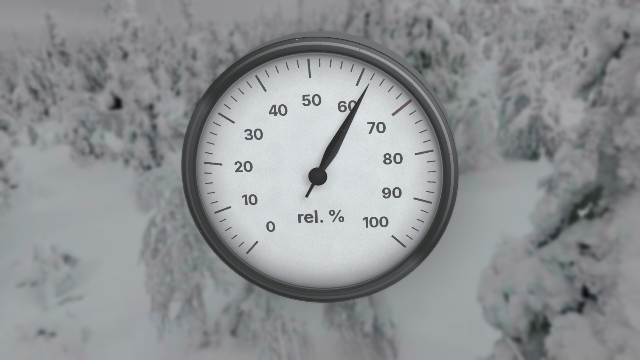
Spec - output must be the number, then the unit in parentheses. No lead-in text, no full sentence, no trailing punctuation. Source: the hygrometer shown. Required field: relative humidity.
62 (%)
